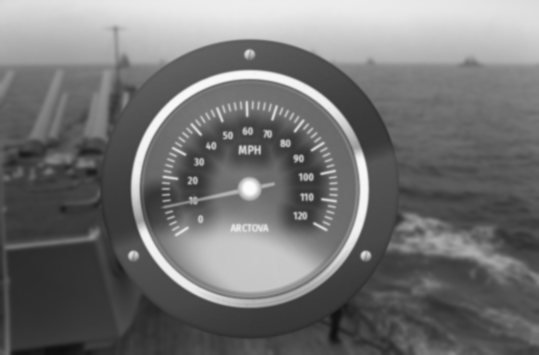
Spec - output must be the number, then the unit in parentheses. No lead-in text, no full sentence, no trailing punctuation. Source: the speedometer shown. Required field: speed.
10 (mph)
